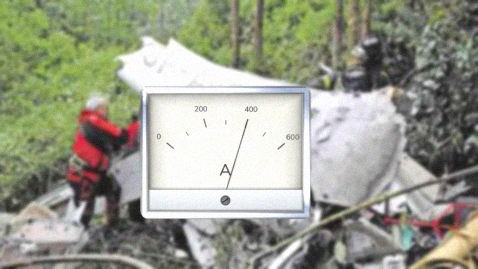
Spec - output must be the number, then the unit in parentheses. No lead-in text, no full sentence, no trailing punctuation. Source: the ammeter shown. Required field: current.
400 (A)
